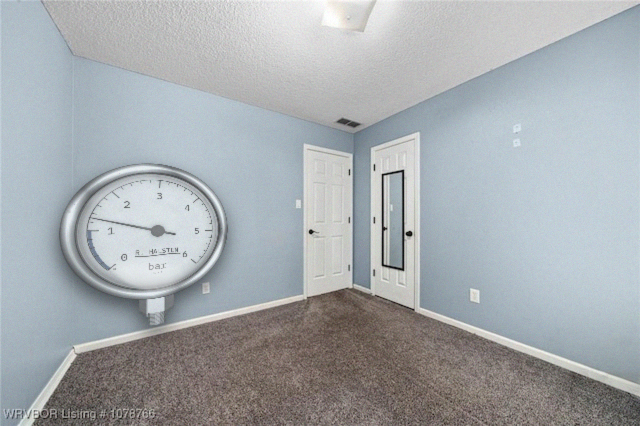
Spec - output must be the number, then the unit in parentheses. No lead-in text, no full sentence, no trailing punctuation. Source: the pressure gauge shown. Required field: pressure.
1.3 (bar)
